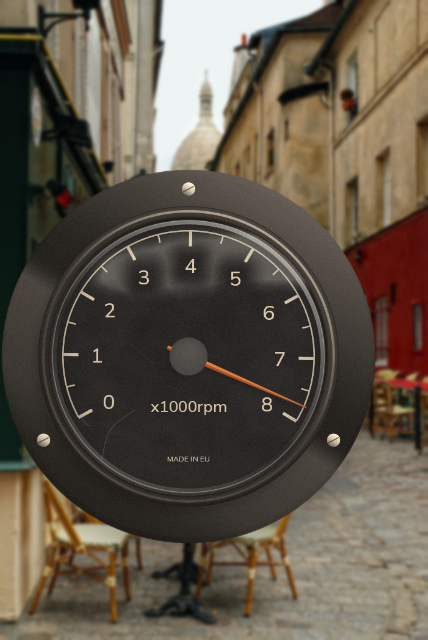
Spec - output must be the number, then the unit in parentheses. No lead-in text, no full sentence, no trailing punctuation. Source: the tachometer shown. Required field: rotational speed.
7750 (rpm)
